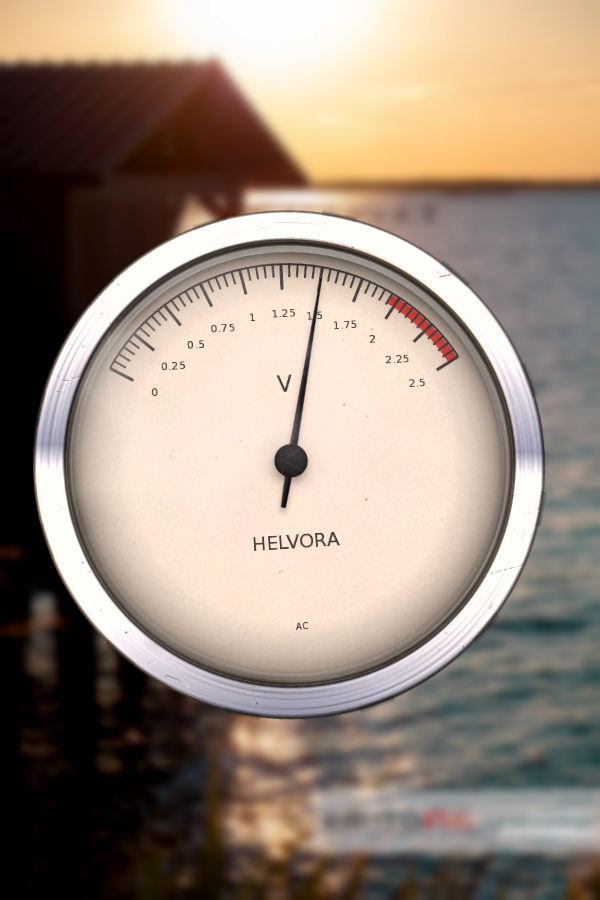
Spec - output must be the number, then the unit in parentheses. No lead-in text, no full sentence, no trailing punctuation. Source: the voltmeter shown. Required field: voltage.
1.5 (V)
